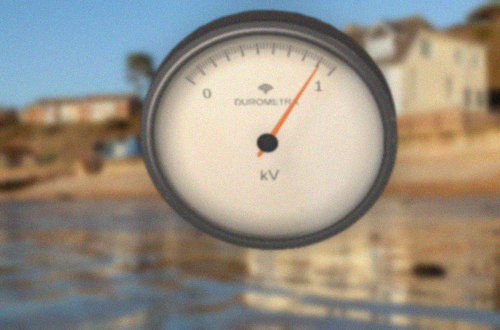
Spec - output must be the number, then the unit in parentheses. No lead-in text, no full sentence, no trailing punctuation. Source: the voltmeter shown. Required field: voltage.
0.9 (kV)
